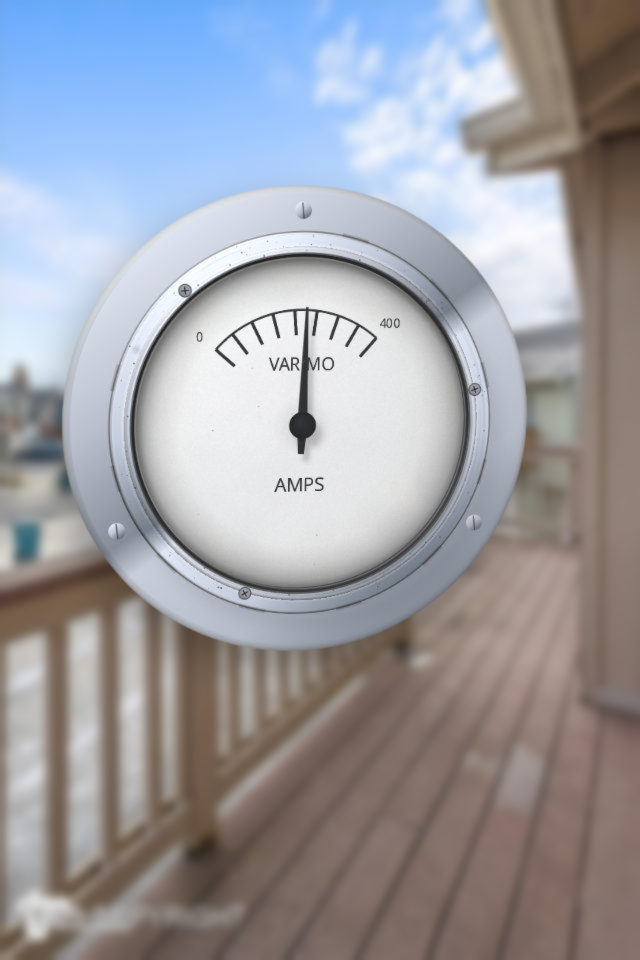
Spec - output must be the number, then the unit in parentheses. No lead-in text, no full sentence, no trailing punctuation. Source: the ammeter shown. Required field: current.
225 (A)
